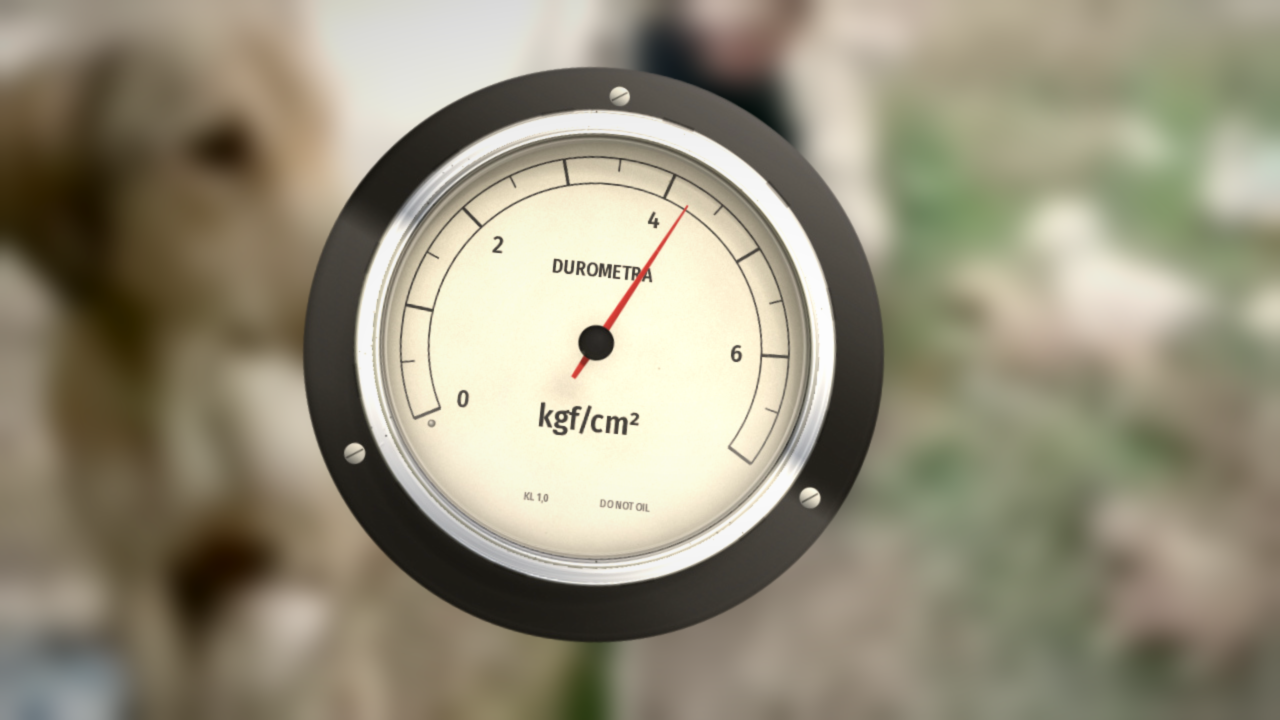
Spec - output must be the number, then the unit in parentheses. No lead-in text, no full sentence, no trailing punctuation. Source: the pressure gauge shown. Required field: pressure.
4.25 (kg/cm²)
